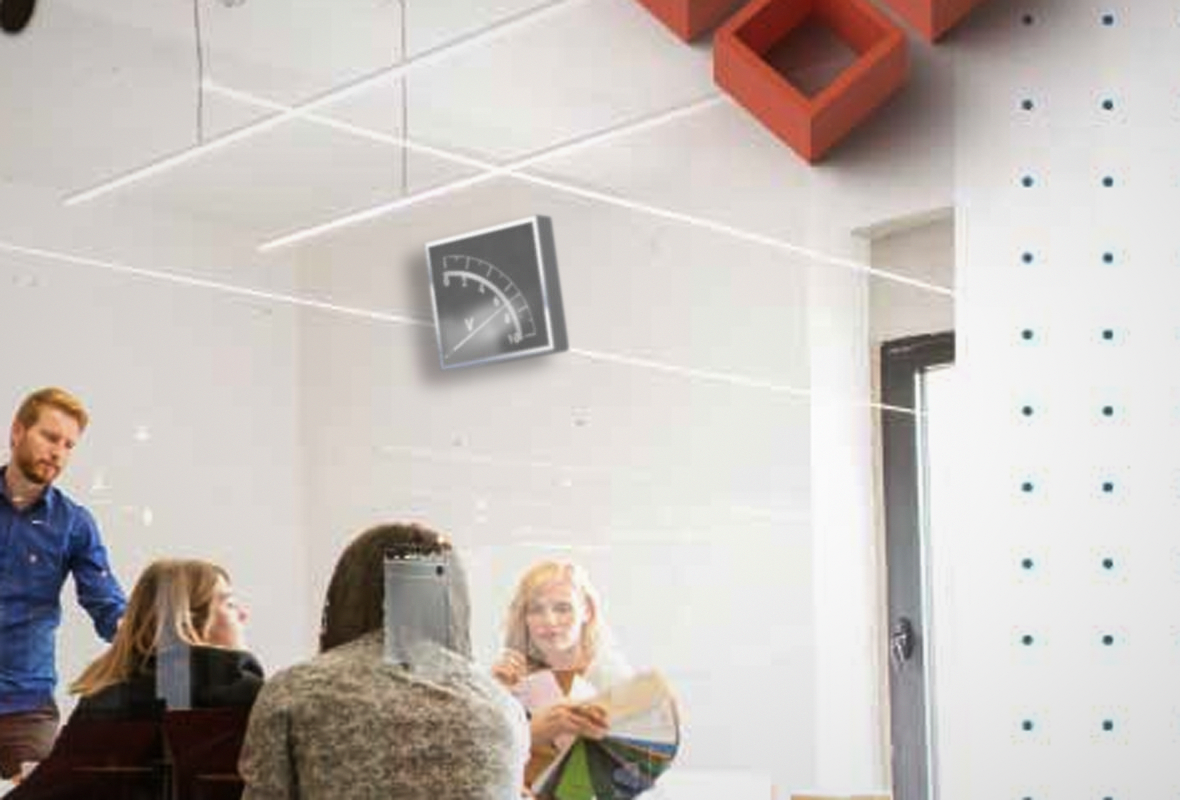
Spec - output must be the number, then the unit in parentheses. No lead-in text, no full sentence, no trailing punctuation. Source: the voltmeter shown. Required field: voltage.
7 (V)
